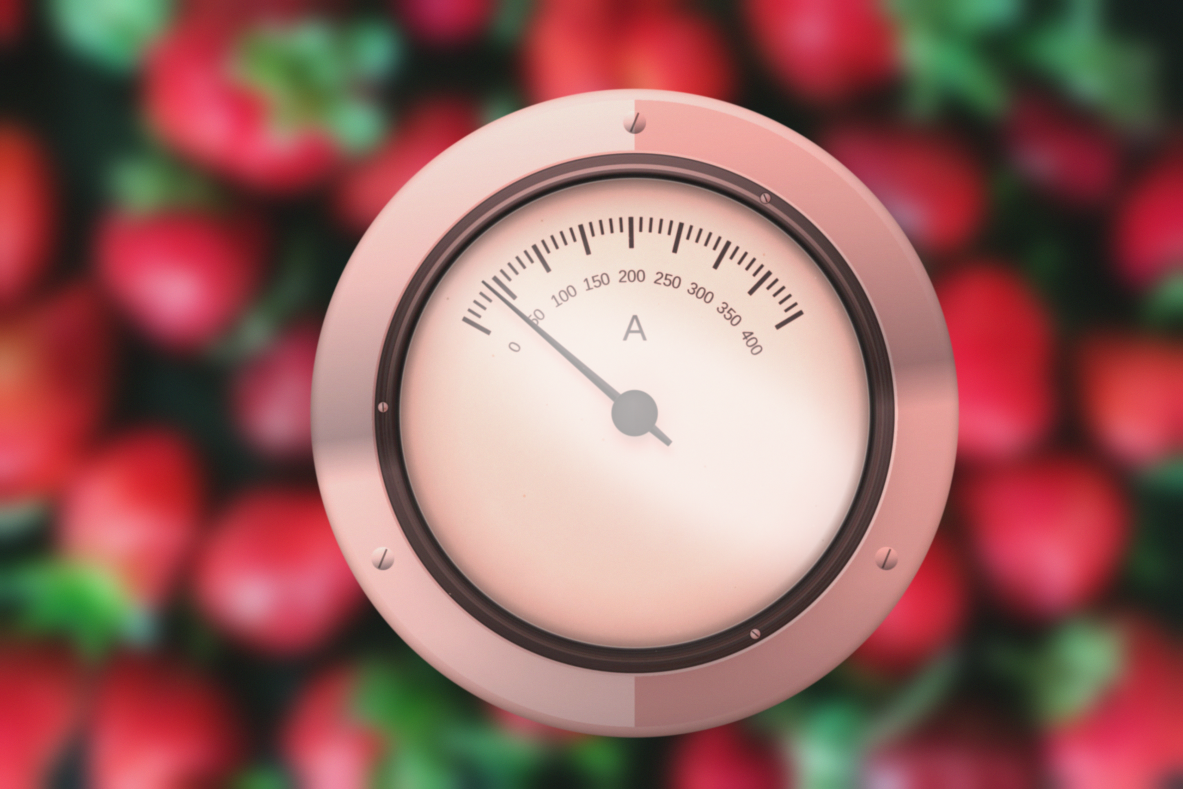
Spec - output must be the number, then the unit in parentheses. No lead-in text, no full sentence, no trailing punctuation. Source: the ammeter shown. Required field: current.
40 (A)
